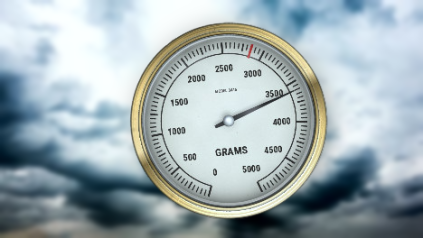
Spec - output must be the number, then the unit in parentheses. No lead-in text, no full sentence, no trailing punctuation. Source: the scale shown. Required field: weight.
3600 (g)
